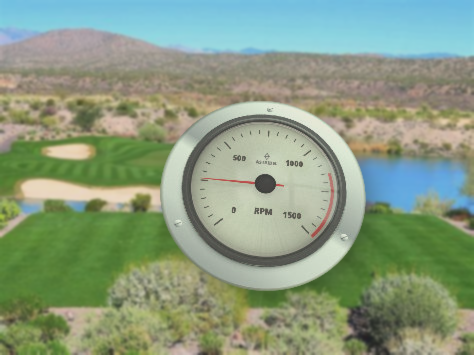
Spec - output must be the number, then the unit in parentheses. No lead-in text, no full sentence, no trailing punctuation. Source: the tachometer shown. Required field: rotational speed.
250 (rpm)
